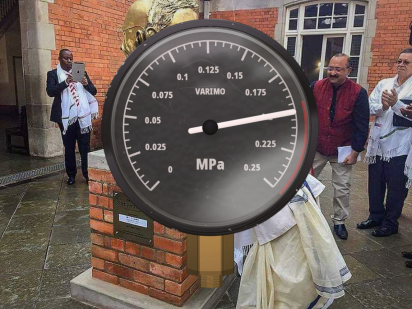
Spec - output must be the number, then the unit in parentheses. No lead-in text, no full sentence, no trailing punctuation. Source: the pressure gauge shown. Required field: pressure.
0.2 (MPa)
